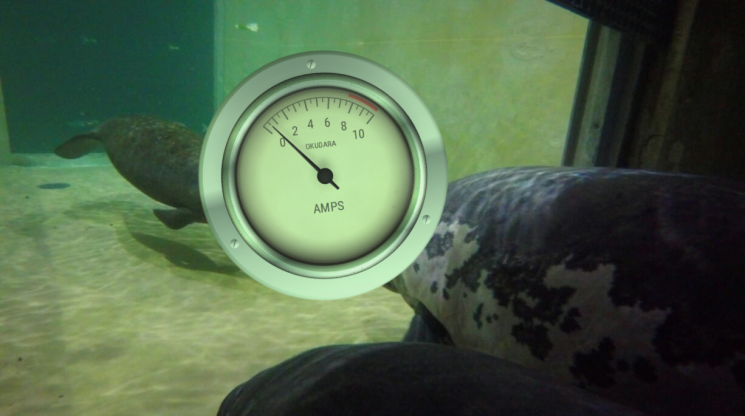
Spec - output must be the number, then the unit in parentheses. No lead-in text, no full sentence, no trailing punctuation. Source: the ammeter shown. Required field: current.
0.5 (A)
